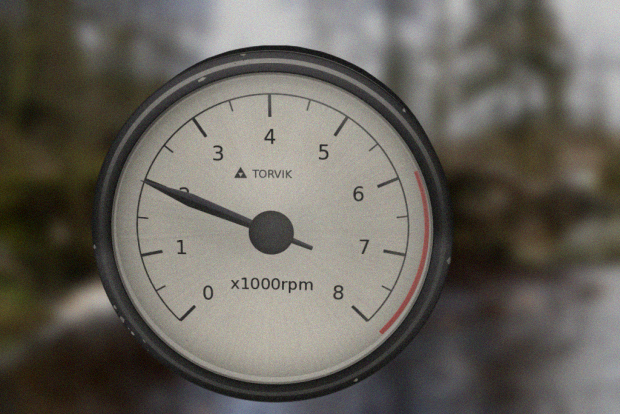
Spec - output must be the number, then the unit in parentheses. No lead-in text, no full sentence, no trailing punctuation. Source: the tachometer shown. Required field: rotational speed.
2000 (rpm)
